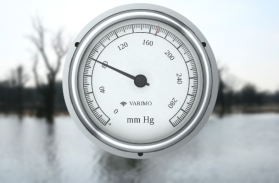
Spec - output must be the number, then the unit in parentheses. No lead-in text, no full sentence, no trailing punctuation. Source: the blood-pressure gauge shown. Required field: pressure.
80 (mmHg)
